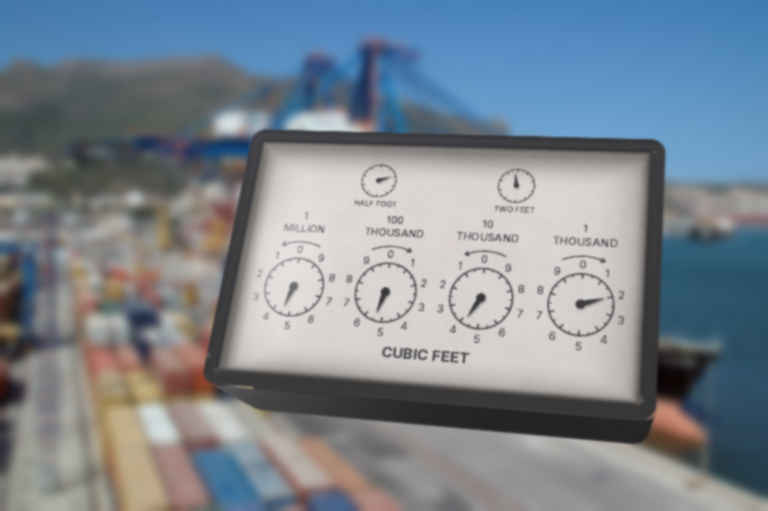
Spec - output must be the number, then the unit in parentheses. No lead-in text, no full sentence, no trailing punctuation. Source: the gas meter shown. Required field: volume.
454200 (ft³)
